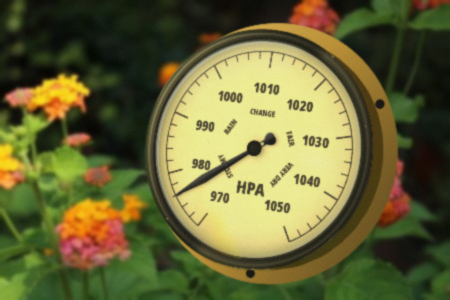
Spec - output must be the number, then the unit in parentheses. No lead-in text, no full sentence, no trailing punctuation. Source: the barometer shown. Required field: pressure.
976 (hPa)
